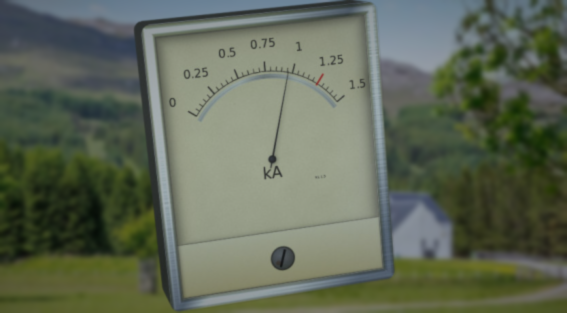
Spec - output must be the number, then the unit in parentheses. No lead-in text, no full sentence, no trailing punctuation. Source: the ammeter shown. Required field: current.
0.95 (kA)
